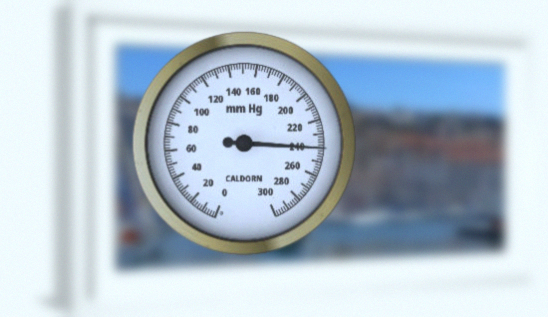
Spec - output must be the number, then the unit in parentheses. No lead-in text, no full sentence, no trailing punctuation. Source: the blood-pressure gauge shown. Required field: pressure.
240 (mmHg)
